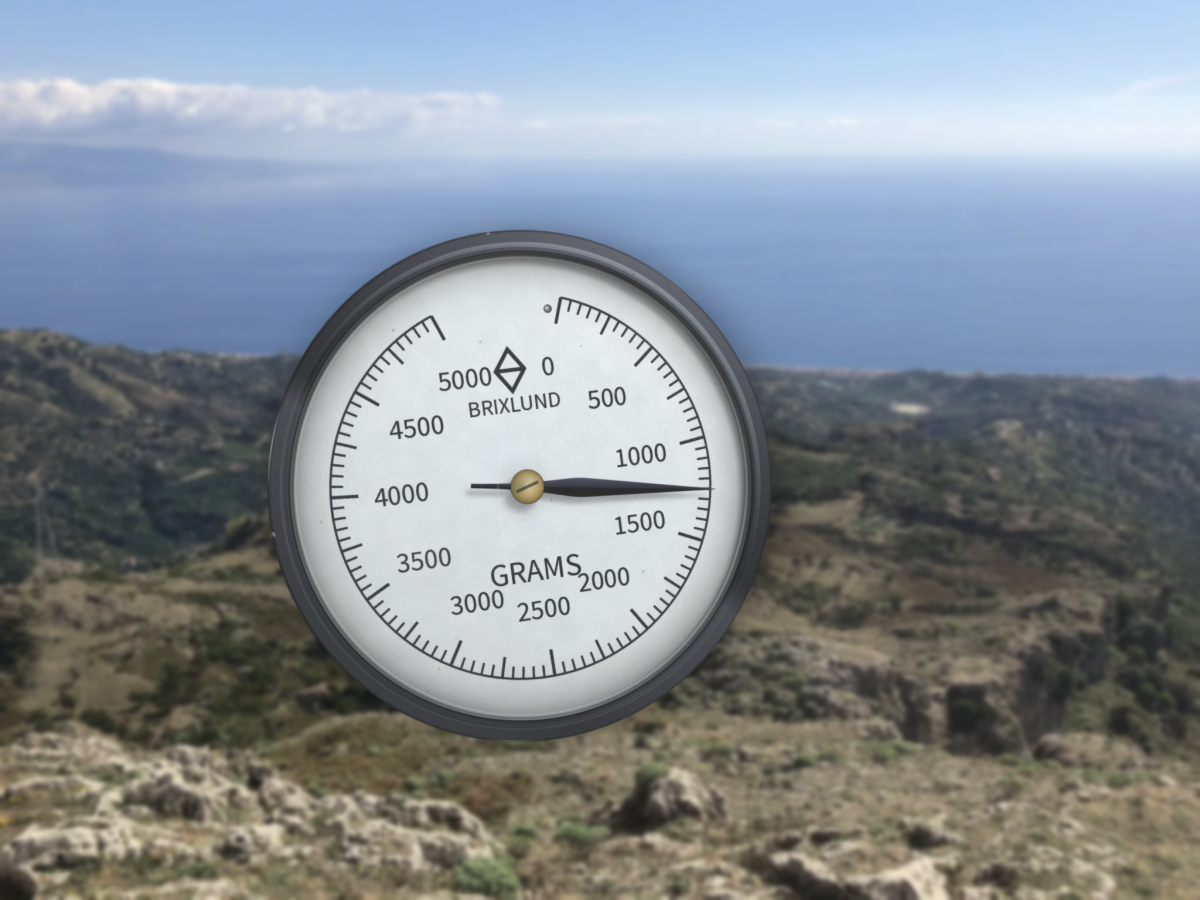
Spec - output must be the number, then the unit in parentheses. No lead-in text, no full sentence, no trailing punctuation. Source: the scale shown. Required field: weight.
1250 (g)
